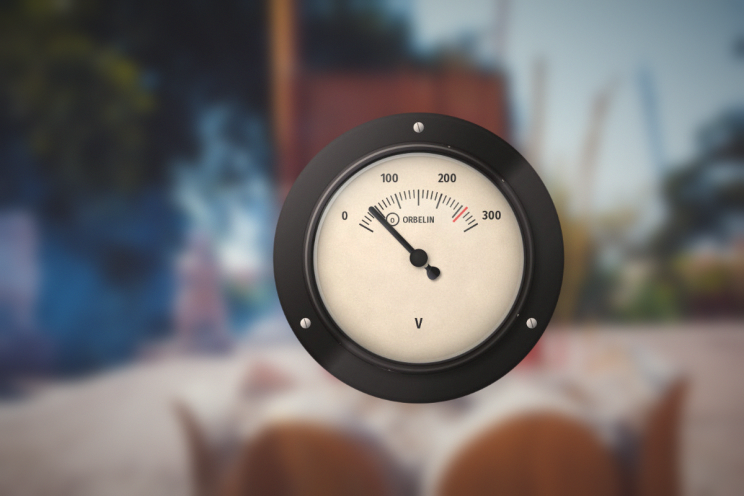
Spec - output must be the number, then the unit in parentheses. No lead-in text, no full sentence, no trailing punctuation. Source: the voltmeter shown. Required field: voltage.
40 (V)
